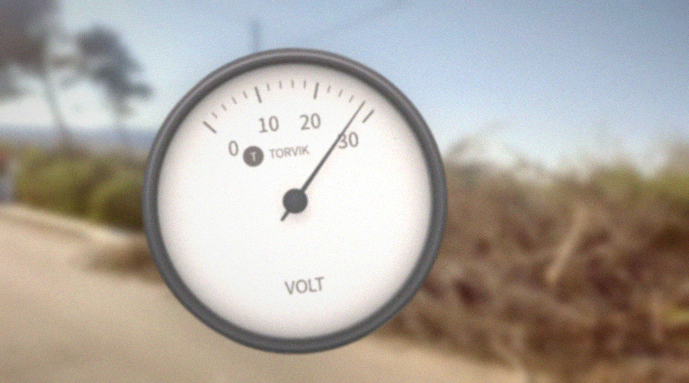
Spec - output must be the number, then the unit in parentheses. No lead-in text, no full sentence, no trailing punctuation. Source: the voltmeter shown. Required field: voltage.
28 (V)
